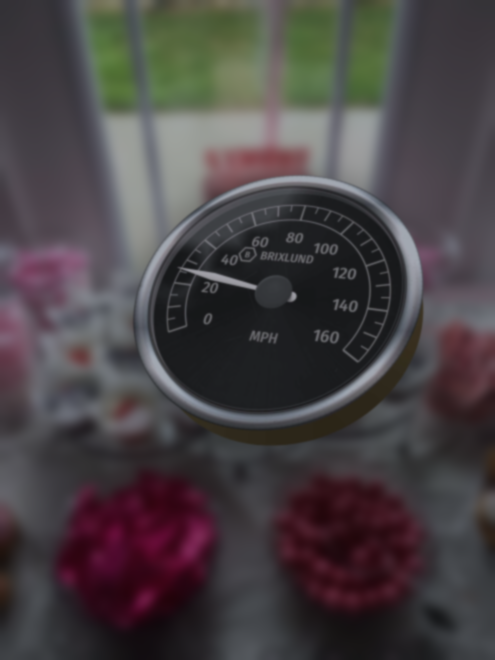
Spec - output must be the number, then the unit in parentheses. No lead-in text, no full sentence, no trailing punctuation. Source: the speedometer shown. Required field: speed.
25 (mph)
